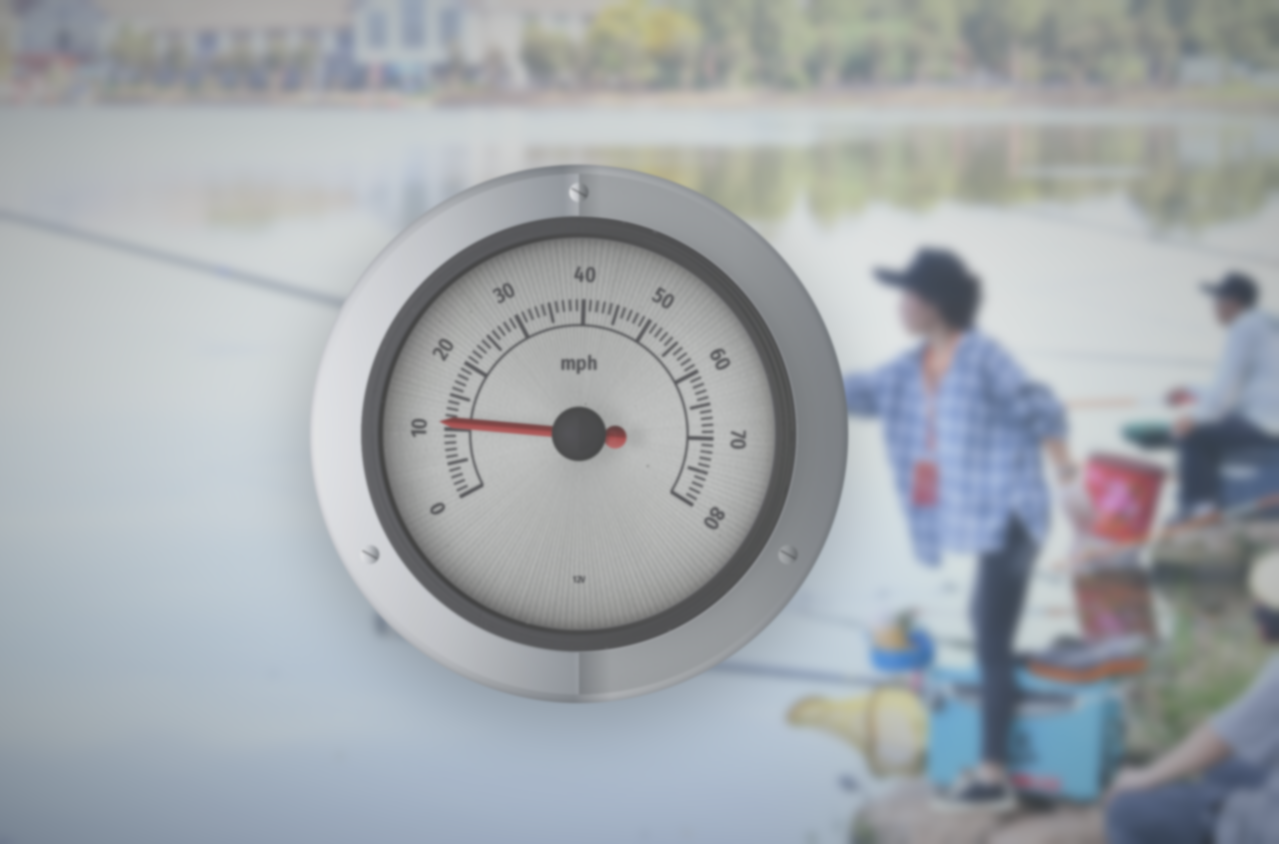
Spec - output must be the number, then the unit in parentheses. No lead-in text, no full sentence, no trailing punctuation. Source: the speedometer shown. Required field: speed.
11 (mph)
